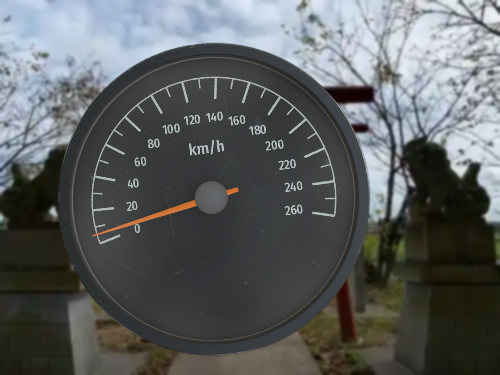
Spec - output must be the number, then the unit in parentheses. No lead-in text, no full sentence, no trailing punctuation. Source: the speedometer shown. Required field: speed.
5 (km/h)
